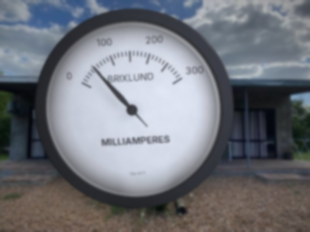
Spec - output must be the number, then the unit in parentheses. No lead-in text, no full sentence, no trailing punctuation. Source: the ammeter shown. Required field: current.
50 (mA)
